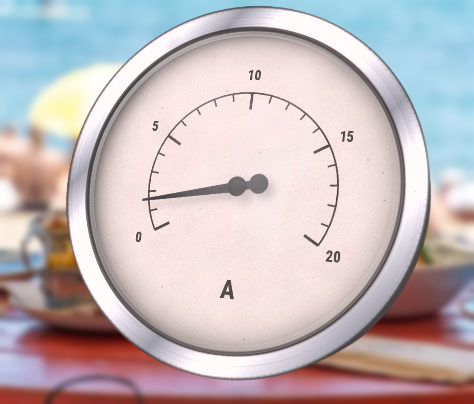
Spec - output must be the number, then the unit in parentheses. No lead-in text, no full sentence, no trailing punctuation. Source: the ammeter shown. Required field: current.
1.5 (A)
